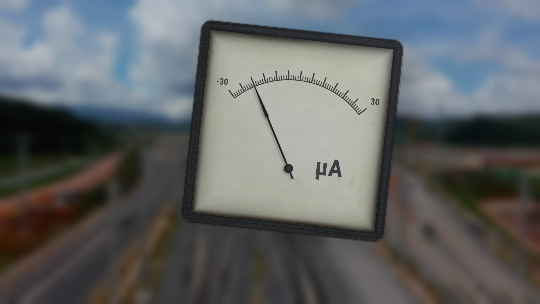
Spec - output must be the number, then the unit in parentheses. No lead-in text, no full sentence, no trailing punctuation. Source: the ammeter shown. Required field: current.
-20 (µA)
